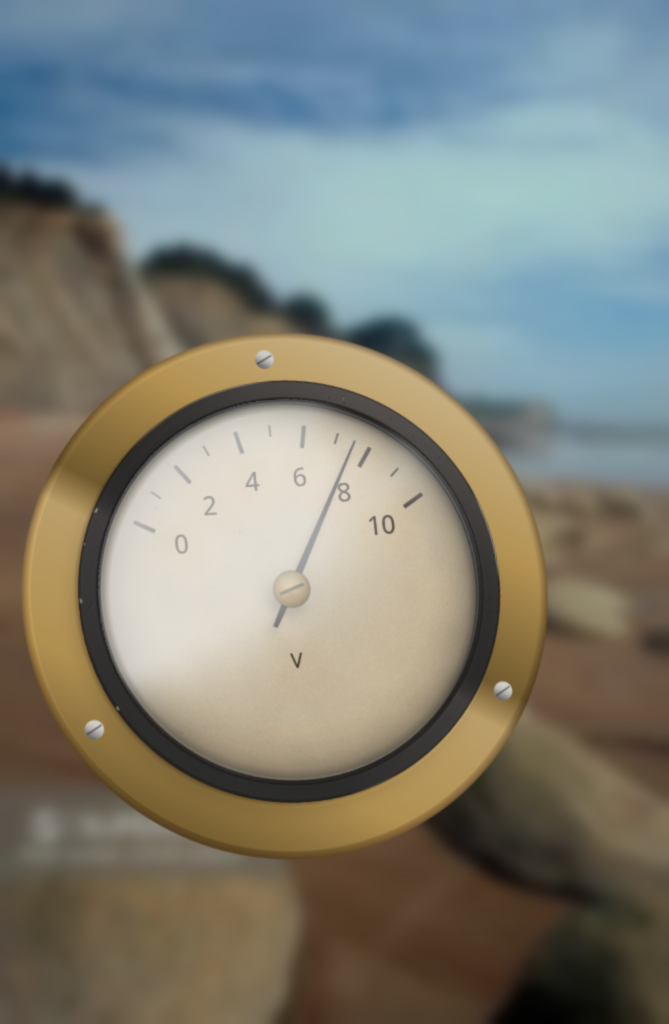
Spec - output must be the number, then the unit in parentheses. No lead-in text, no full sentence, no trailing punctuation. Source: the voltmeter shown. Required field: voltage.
7.5 (V)
